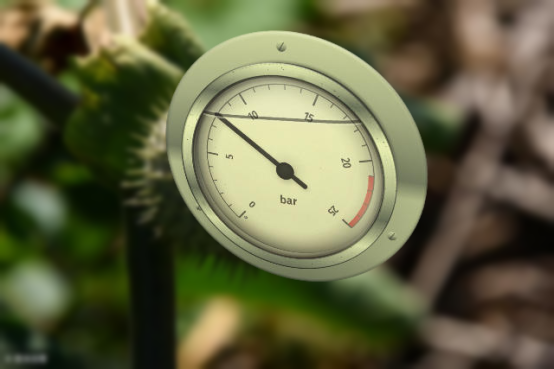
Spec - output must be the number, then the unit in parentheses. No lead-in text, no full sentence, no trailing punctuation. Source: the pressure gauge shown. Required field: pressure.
8 (bar)
